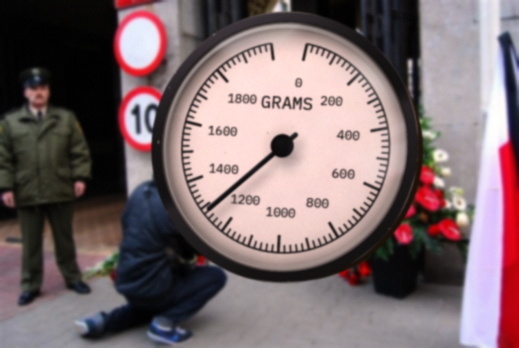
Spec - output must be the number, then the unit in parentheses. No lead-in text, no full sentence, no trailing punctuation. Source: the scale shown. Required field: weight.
1280 (g)
